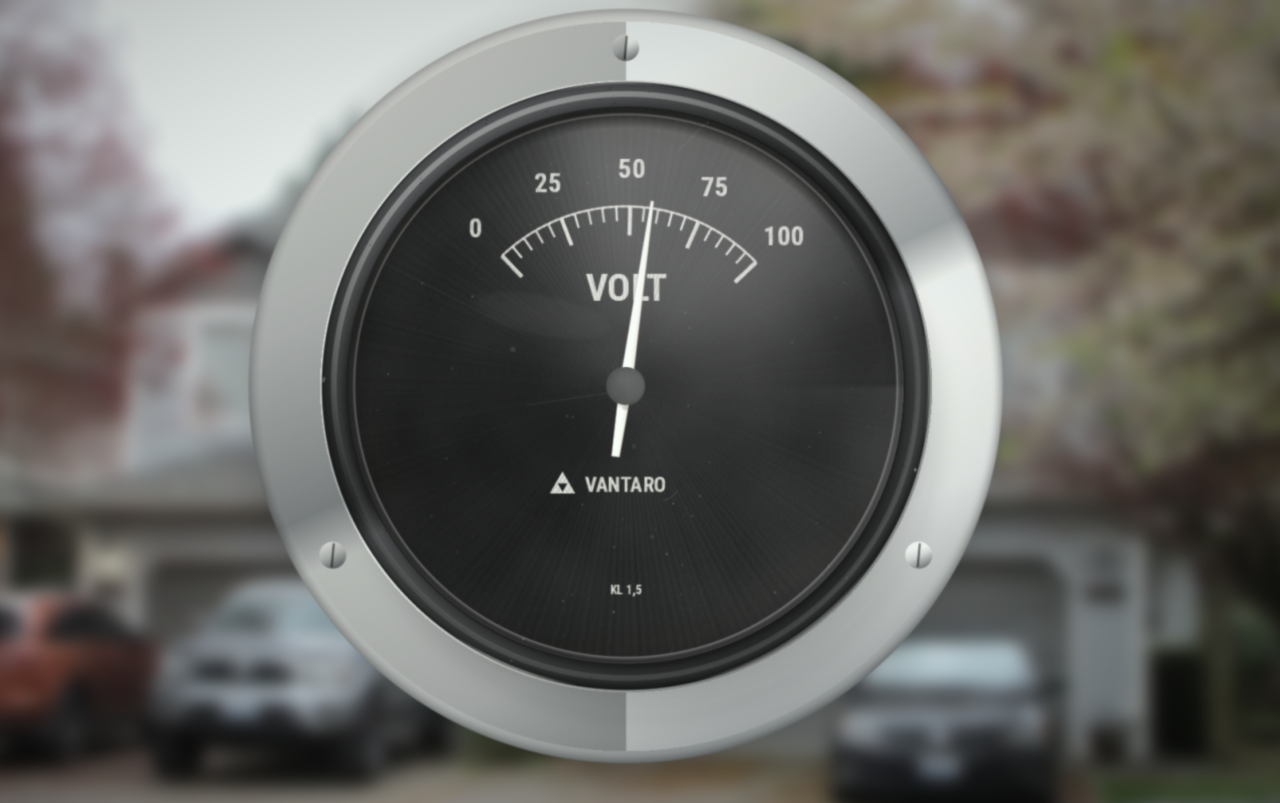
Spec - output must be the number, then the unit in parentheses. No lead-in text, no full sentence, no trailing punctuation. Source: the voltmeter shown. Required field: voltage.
57.5 (V)
